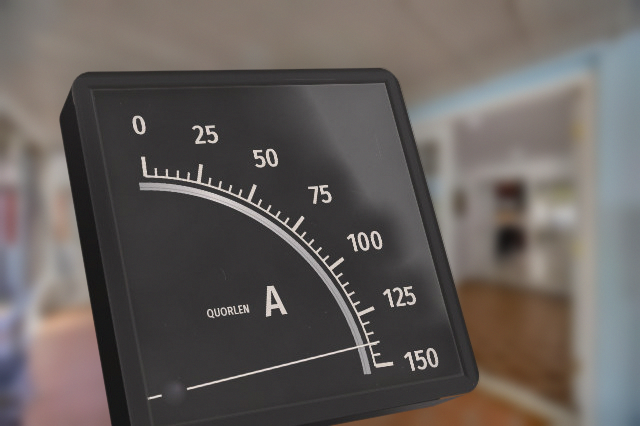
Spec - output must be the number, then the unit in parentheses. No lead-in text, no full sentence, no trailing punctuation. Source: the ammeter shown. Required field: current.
140 (A)
